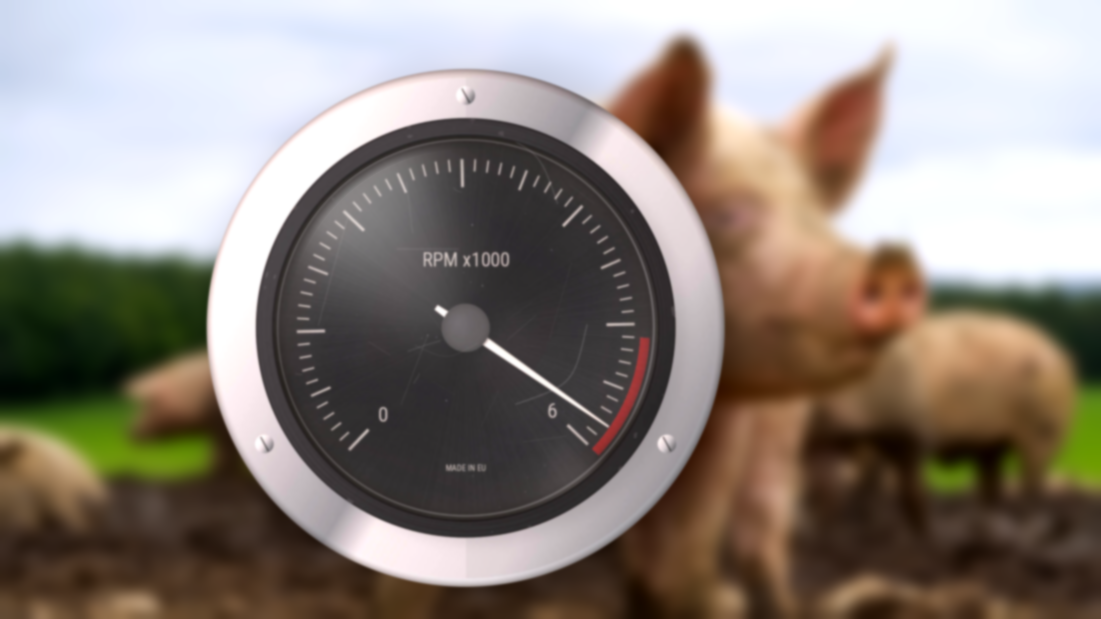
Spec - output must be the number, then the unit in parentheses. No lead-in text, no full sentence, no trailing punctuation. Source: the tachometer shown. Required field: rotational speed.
5800 (rpm)
